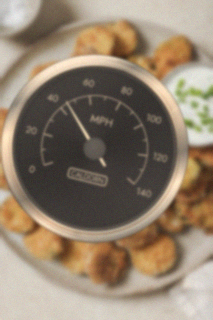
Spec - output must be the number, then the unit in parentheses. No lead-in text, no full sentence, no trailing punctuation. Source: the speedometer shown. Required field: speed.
45 (mph)
